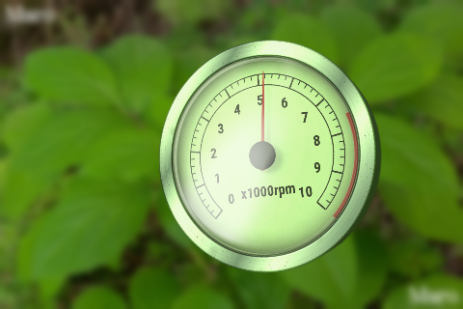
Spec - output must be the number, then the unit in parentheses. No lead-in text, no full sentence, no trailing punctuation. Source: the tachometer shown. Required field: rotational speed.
5200 (rpm)
